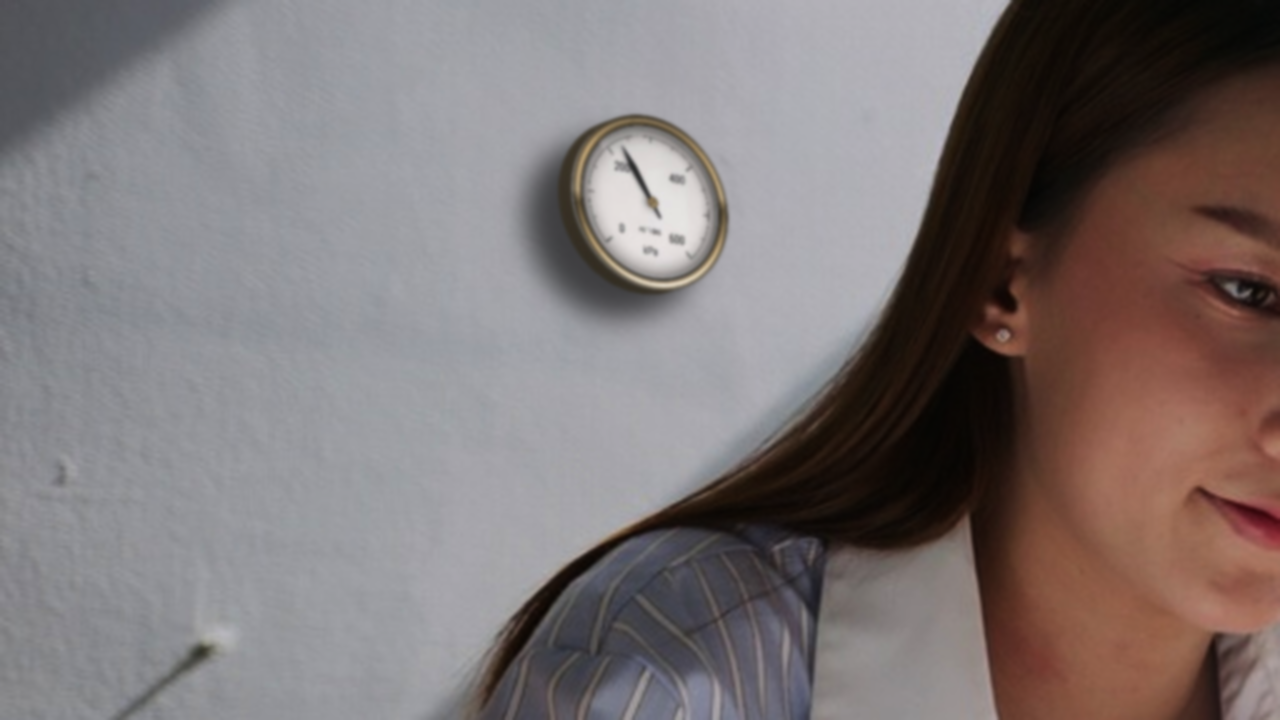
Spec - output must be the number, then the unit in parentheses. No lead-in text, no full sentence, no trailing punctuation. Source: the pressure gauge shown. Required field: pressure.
225 (kPa)
